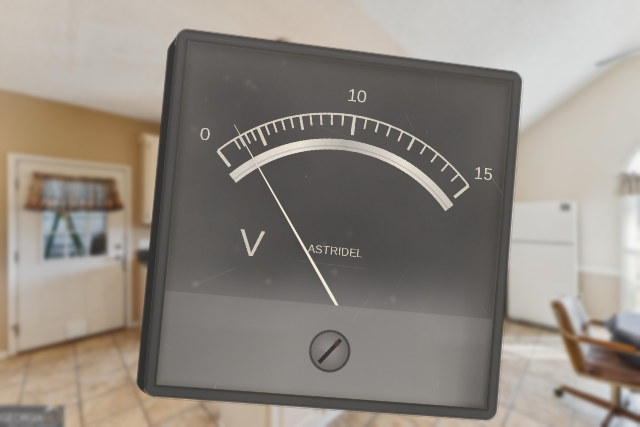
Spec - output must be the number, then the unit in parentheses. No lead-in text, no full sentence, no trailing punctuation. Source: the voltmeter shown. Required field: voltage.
3.5 (V)
